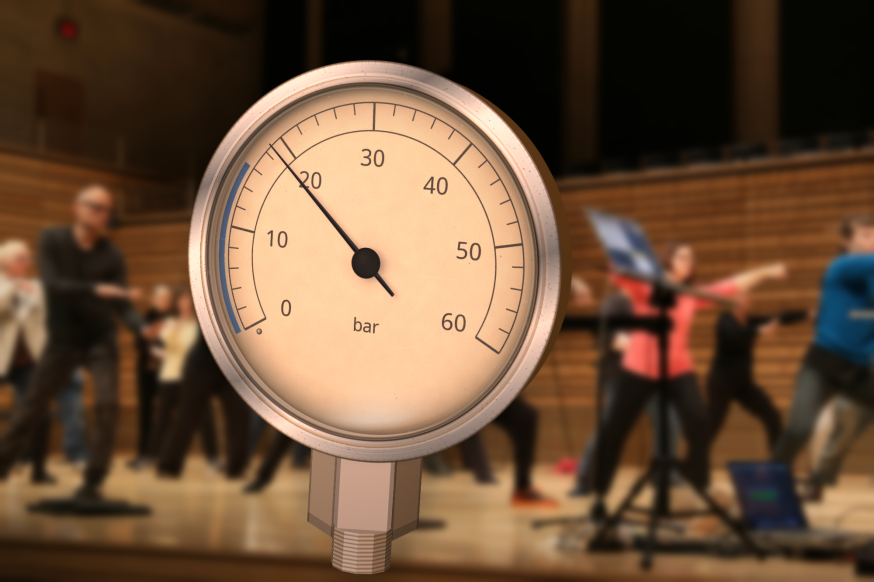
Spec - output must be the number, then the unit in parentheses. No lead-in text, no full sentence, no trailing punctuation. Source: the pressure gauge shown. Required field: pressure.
19 (bar)
